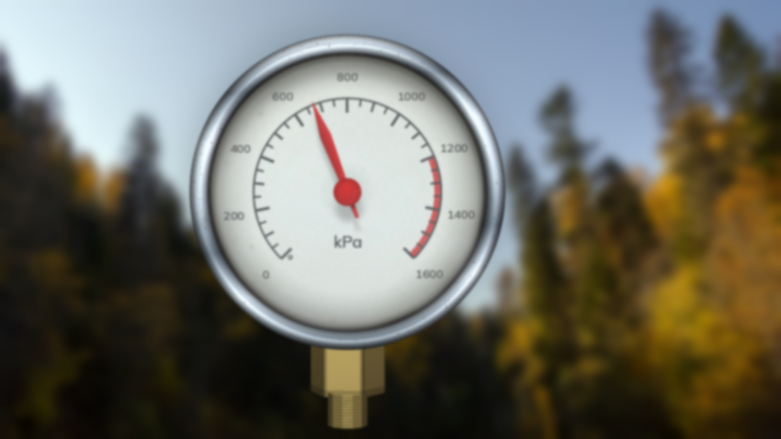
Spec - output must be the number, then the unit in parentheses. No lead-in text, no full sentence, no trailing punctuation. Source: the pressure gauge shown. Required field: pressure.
675 (kPa)
